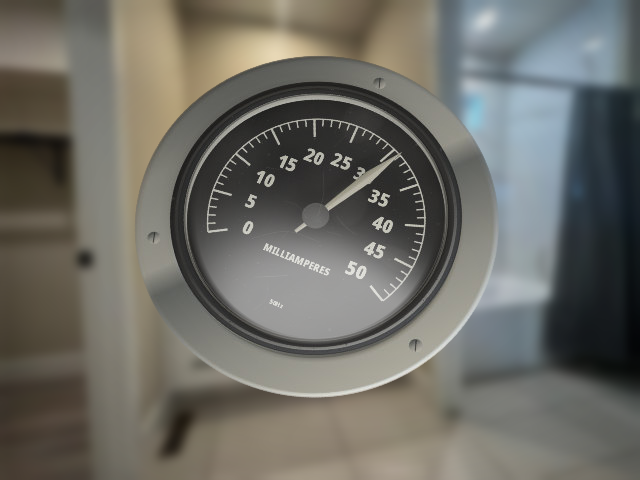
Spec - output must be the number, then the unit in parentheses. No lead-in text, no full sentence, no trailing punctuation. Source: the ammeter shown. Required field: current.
31 (mA)
